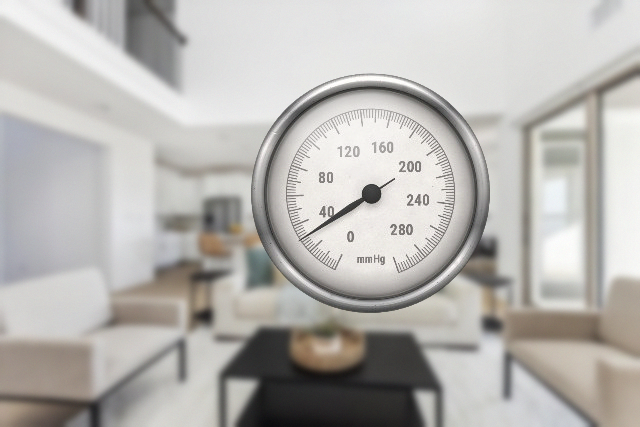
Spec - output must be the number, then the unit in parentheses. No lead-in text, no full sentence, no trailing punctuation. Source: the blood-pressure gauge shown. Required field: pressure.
30 (mmHg)
